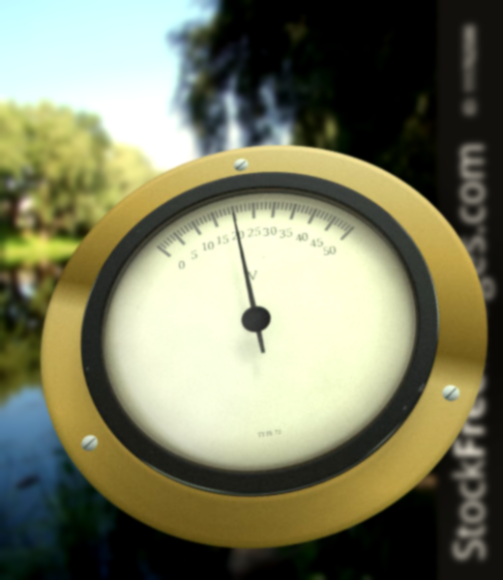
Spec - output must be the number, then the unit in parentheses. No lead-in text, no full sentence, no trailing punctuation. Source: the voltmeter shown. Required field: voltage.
20 (V)
